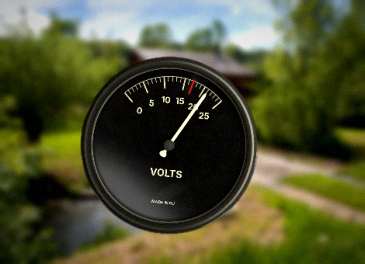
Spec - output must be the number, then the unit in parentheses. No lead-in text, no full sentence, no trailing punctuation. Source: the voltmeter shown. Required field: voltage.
21 (V)
